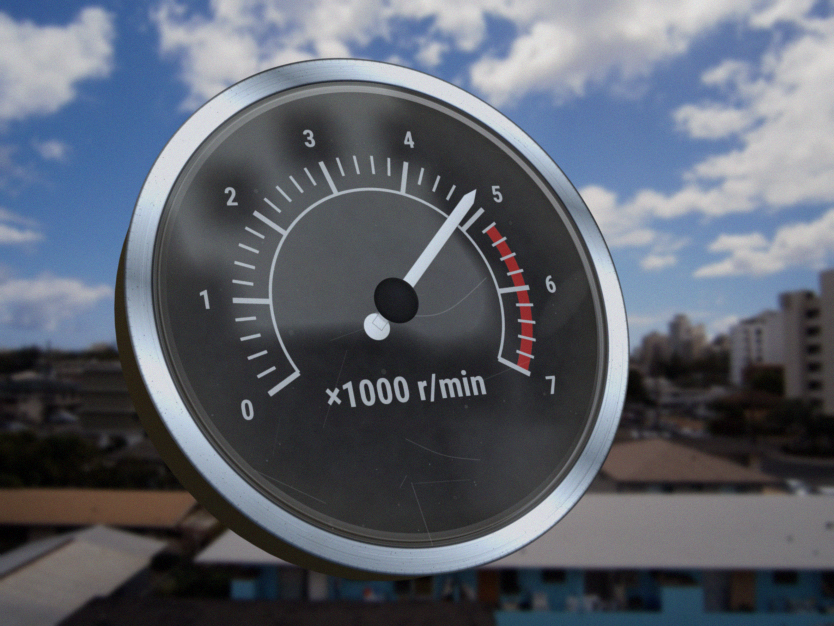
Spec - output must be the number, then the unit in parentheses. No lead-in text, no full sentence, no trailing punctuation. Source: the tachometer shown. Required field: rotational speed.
4800 (rpm)
